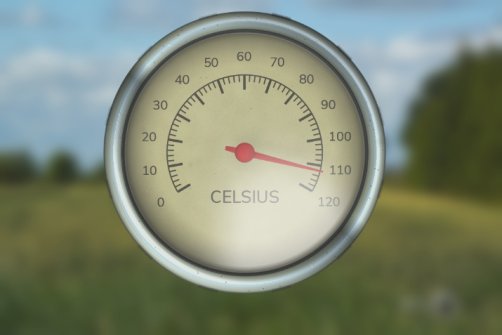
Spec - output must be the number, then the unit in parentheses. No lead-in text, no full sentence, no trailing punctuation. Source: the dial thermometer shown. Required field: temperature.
112 (°C)
